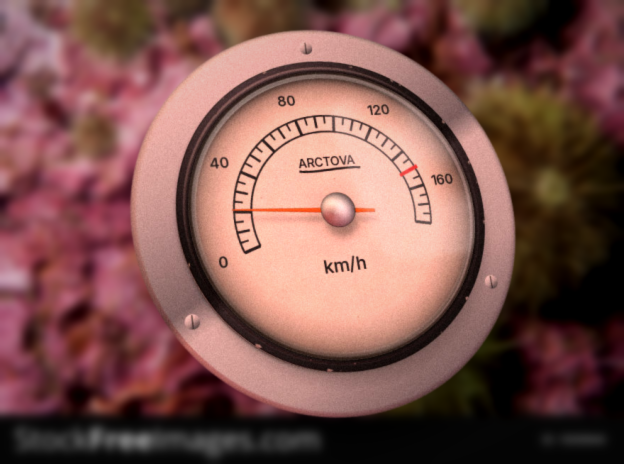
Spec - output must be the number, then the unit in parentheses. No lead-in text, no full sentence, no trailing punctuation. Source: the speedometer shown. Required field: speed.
20 (km/h)
